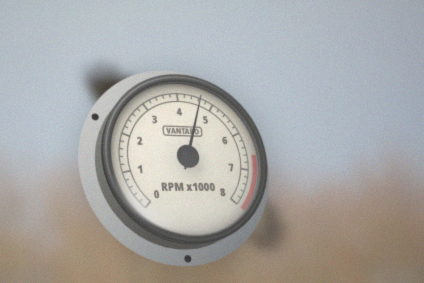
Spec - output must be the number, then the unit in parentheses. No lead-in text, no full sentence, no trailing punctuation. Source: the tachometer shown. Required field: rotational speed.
4600 (rpm)
